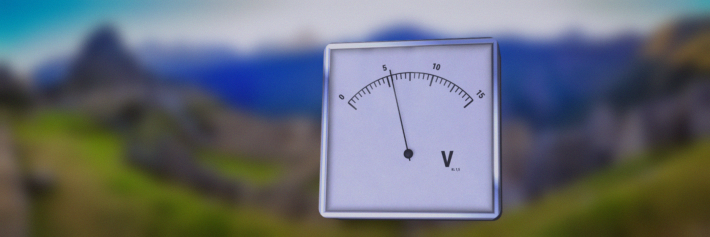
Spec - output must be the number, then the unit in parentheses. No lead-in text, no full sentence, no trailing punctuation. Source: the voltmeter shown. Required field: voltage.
5.5 (V)
